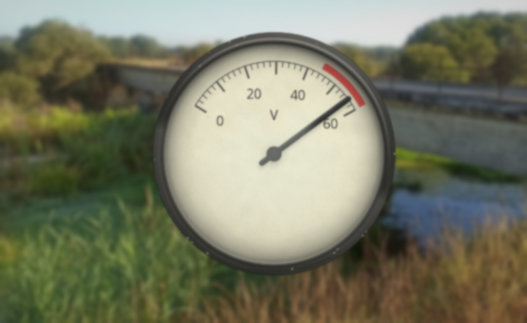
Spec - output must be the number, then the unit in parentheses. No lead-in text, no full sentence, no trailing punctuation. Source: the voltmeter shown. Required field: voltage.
56 (V)
